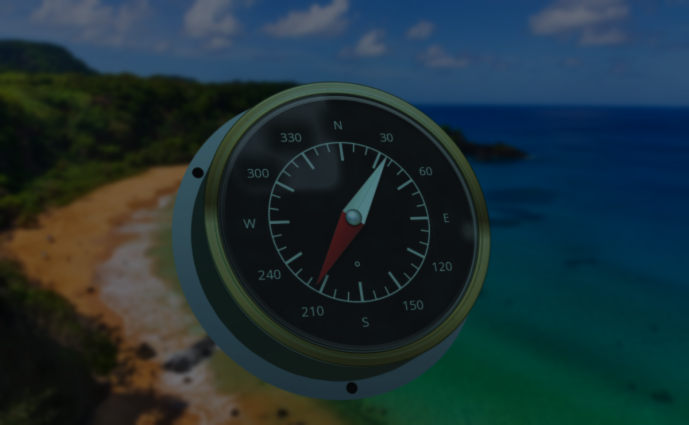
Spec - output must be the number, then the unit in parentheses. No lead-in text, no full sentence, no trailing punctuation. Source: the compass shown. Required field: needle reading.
215 (°)
